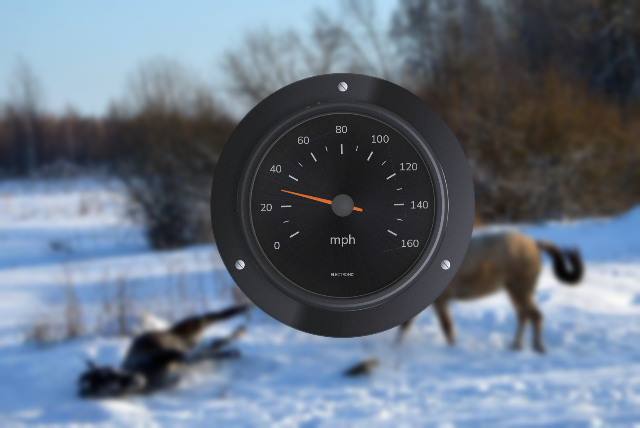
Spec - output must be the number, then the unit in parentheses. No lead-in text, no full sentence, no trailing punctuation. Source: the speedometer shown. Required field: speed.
30 (mph)
